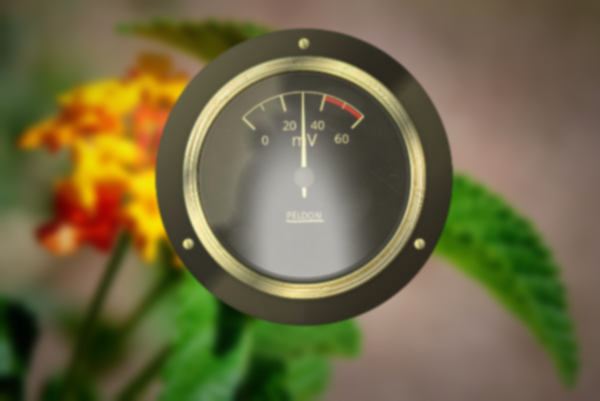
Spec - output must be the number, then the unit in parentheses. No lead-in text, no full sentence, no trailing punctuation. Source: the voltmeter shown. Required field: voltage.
30 (mV)
